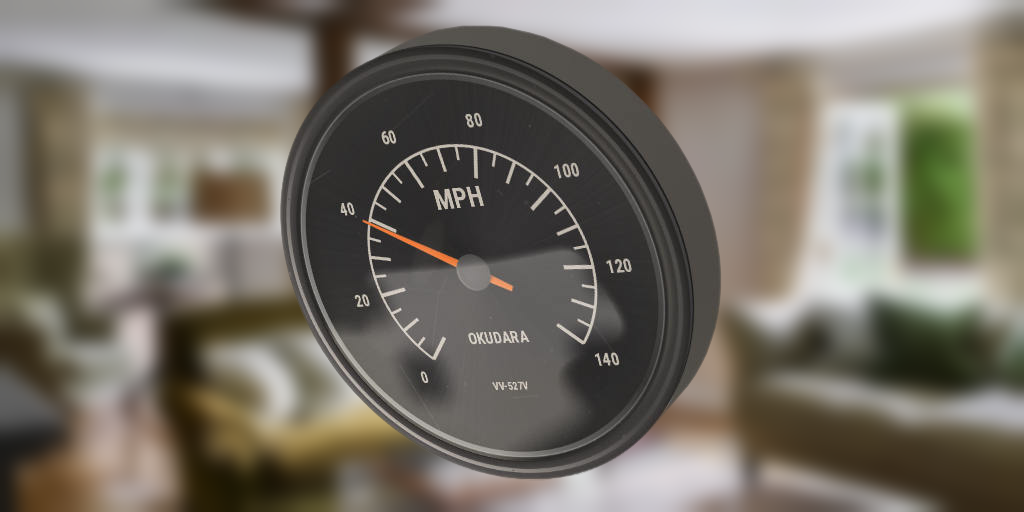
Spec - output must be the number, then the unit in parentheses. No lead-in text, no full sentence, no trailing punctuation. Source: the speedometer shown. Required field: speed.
40 (mph)
